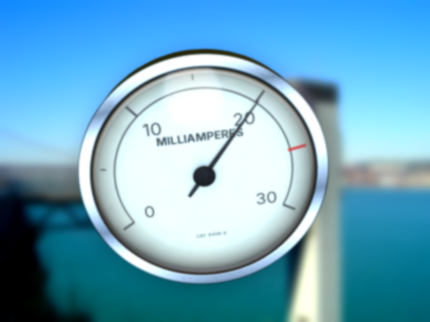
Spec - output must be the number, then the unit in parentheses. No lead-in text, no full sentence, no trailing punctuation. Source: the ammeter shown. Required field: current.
20 (mA)
